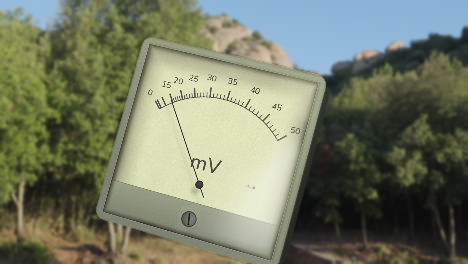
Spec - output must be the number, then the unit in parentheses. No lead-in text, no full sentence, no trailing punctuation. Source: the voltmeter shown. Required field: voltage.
15 (mV)
